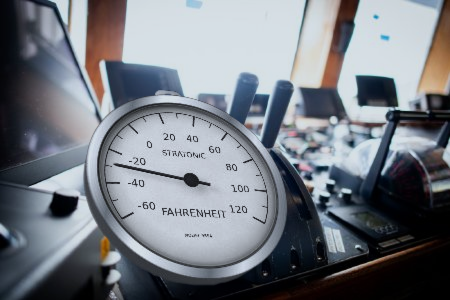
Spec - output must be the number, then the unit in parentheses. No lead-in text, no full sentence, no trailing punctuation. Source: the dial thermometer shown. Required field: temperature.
-30 (°F)
